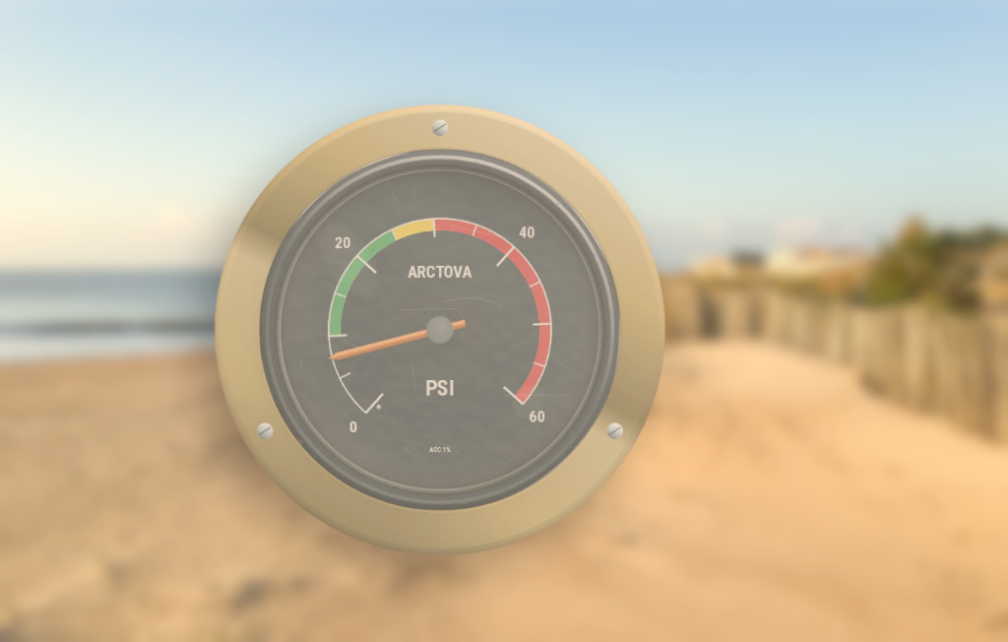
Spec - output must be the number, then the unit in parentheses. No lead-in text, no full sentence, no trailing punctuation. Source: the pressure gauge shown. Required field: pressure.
7.5 (psi)
